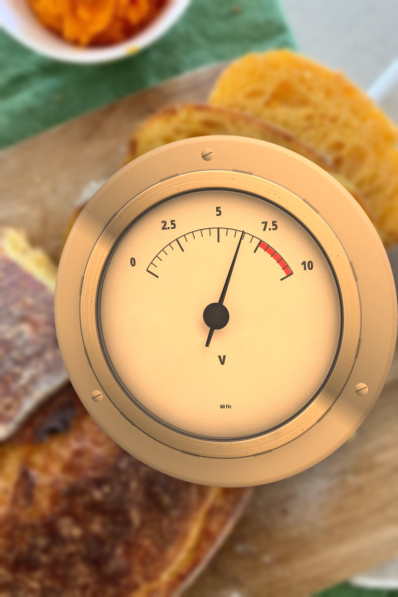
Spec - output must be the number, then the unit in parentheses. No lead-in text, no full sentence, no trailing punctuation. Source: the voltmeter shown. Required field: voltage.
6.5 (V)
